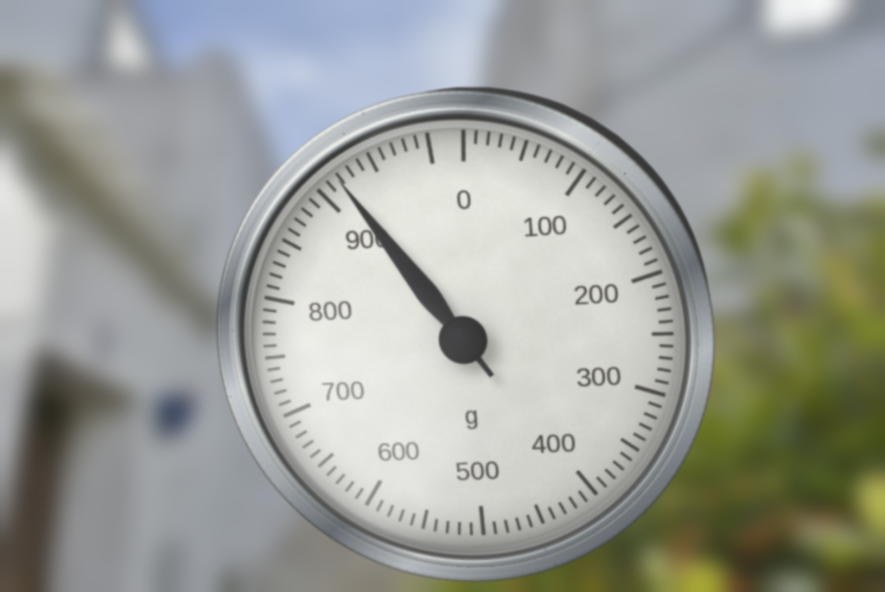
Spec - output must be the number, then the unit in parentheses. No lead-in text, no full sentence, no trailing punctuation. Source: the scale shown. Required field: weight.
920 (g)
